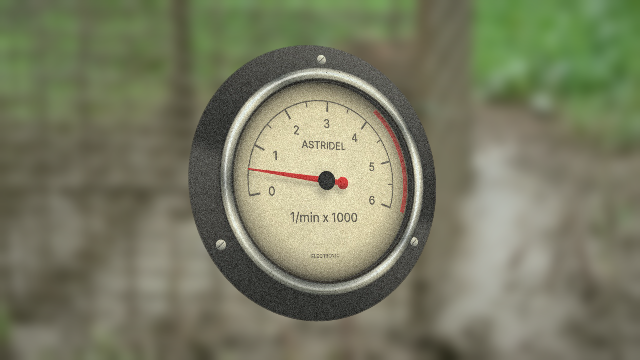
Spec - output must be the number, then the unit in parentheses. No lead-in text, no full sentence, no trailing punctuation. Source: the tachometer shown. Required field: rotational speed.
500 (rpm)
